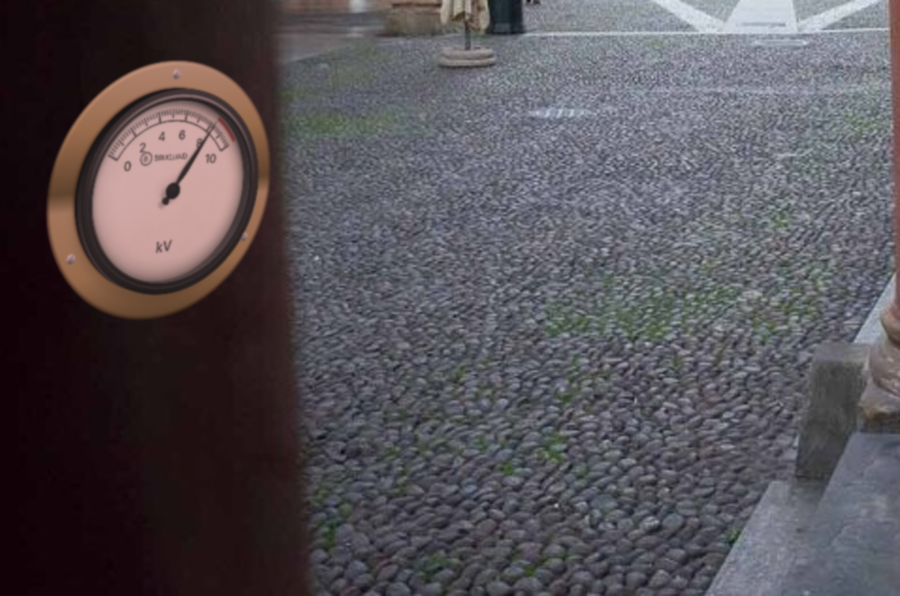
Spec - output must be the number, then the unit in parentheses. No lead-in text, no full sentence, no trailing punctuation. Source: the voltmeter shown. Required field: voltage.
8 (kV)
